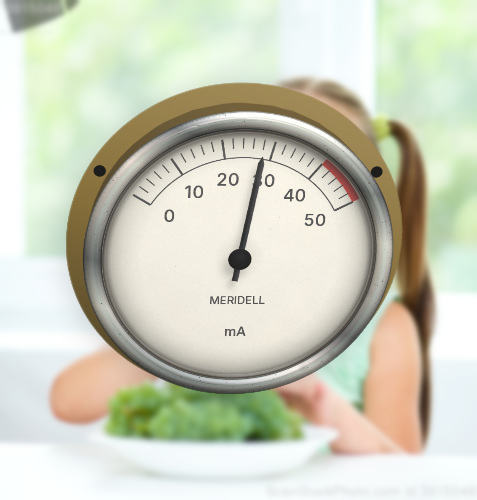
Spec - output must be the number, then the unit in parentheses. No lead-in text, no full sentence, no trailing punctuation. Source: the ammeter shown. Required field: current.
28 (mA)
